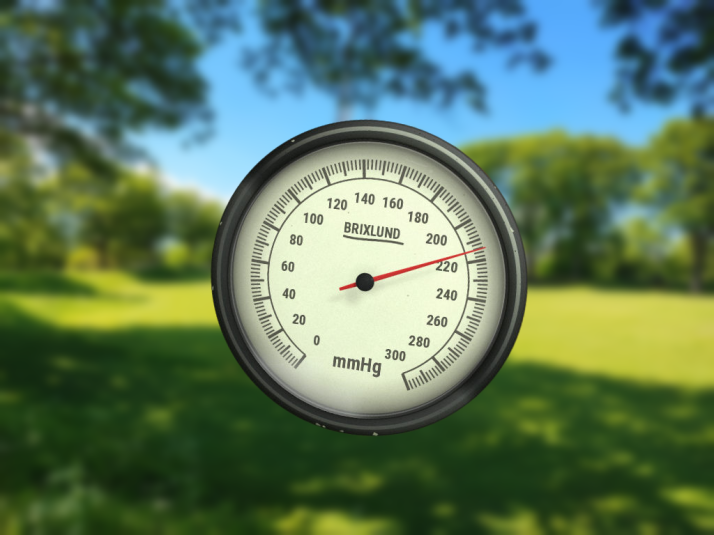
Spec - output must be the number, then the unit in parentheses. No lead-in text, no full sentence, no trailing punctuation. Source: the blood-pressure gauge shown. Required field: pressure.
214 (mmHg)
